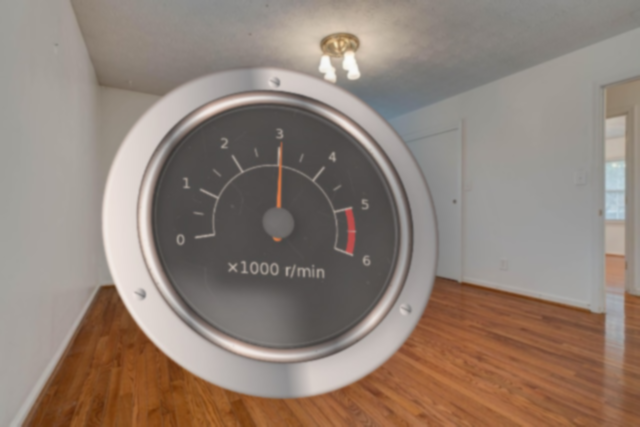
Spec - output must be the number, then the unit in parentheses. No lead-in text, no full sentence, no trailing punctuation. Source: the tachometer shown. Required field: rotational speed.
3000 (rpm)
